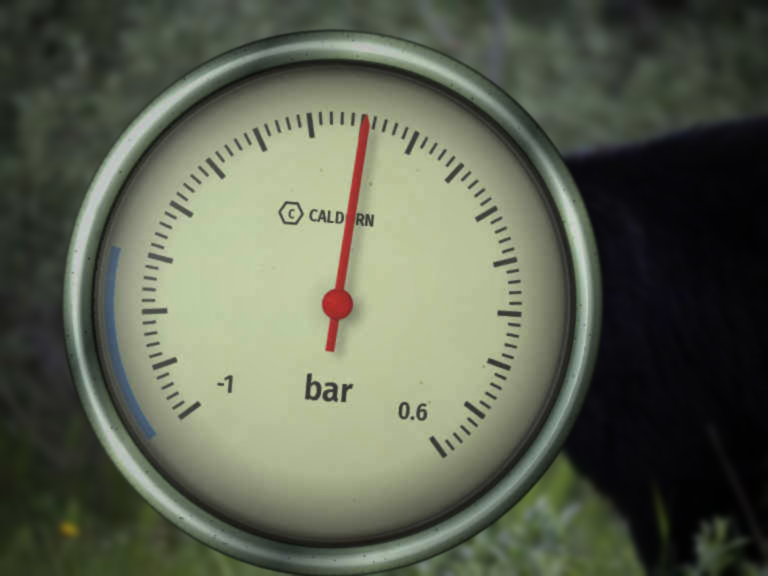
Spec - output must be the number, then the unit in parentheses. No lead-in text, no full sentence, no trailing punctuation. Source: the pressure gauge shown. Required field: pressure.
-0.2 (bar)
